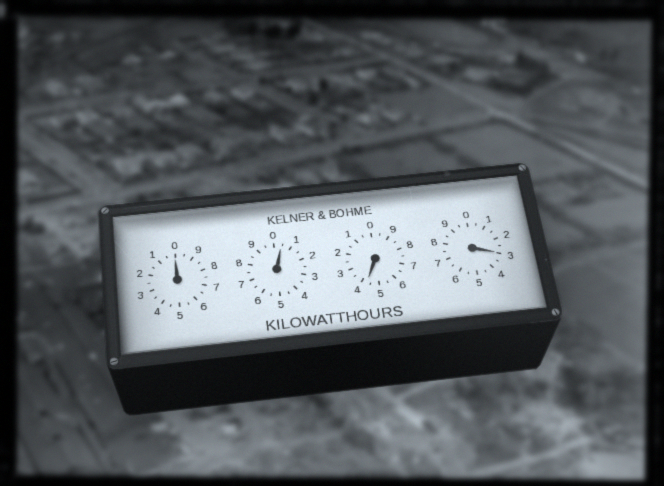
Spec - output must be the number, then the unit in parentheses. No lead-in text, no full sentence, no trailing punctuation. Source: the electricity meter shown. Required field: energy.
43 (kWh)
